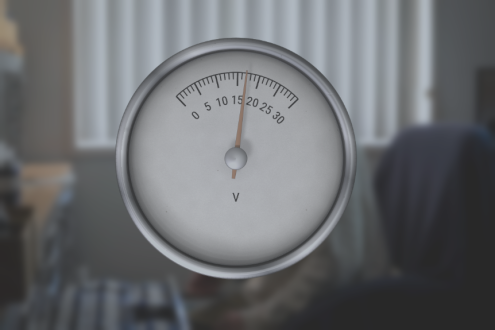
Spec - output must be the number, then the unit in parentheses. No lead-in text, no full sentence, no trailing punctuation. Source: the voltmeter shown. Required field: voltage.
17 (V)
